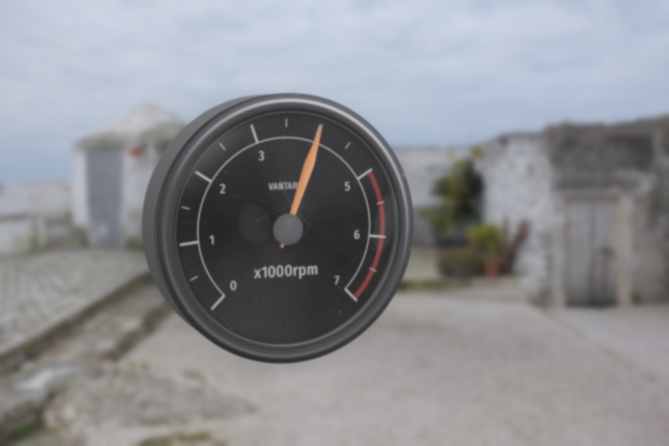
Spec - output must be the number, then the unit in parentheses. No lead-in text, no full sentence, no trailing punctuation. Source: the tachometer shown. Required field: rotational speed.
4000 (rpm)
